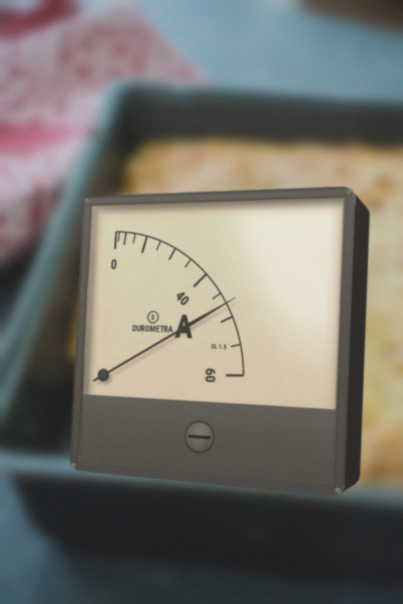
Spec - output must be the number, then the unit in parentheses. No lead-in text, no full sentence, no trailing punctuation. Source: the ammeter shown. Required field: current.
47.5 (A)
